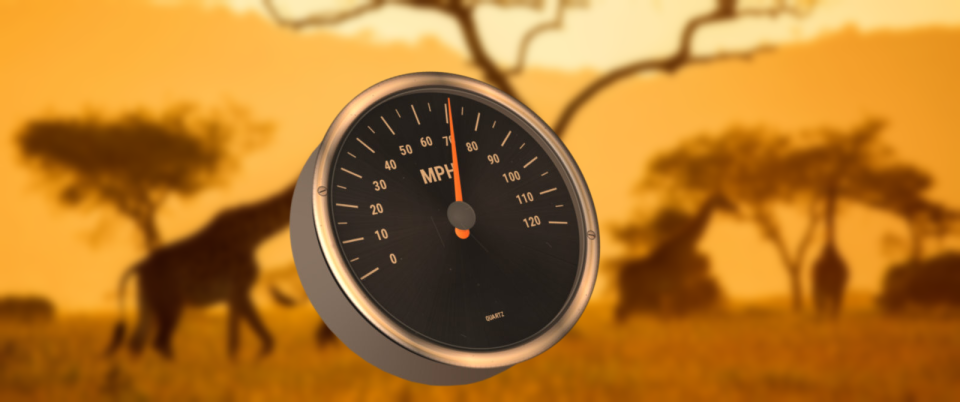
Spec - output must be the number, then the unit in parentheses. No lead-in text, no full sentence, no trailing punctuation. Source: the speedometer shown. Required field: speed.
70 (mph)
